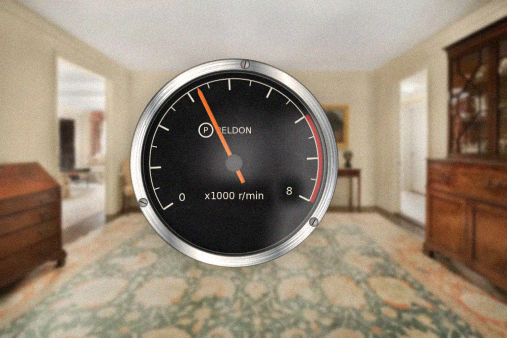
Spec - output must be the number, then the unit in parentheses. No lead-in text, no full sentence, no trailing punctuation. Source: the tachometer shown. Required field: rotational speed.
3250 (rpm)
